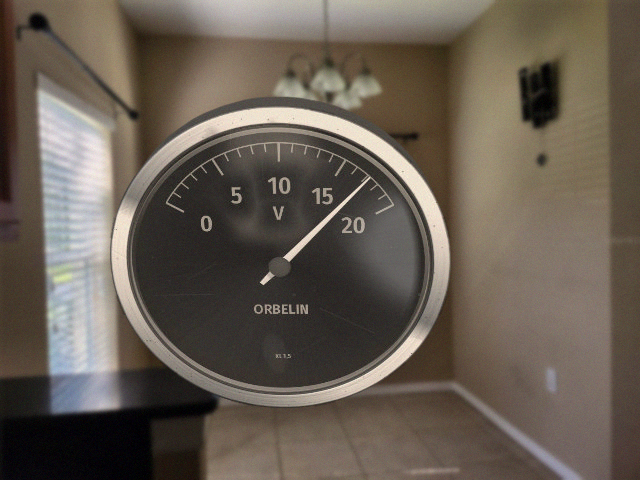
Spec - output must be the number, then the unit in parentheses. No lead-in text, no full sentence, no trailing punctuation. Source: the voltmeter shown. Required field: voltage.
17 (V)
